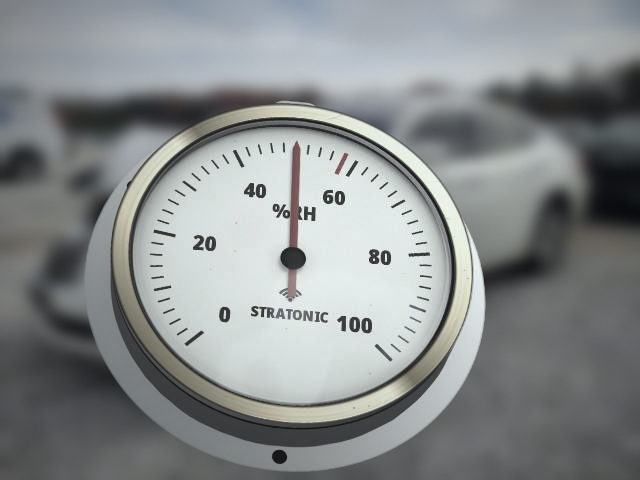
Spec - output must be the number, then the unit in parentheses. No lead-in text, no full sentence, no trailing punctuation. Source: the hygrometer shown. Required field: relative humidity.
50 (%)
